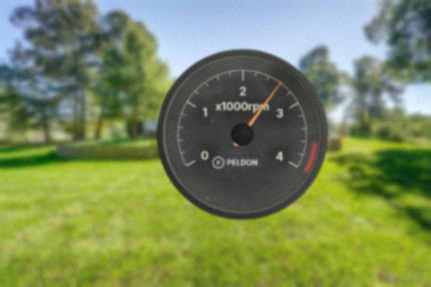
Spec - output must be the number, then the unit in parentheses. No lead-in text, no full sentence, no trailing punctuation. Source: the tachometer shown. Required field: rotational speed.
2600 (rpm)
